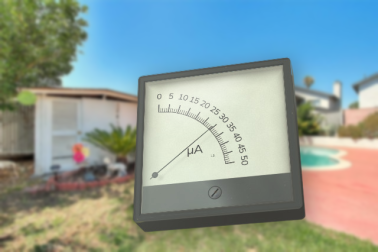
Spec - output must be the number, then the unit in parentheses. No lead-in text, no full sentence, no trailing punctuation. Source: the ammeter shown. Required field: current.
30 (µA)
